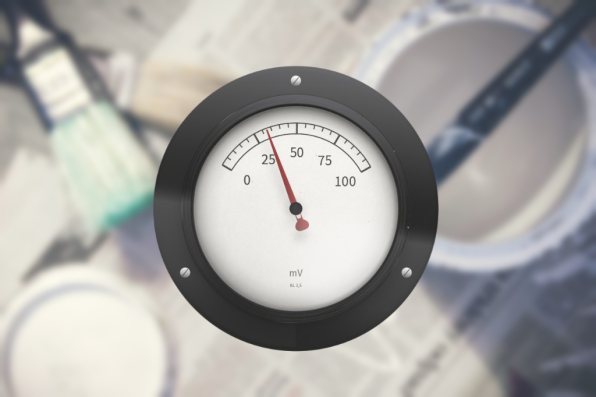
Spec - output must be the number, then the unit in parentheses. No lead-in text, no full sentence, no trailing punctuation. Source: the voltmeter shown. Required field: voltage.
32.5 (mV)
